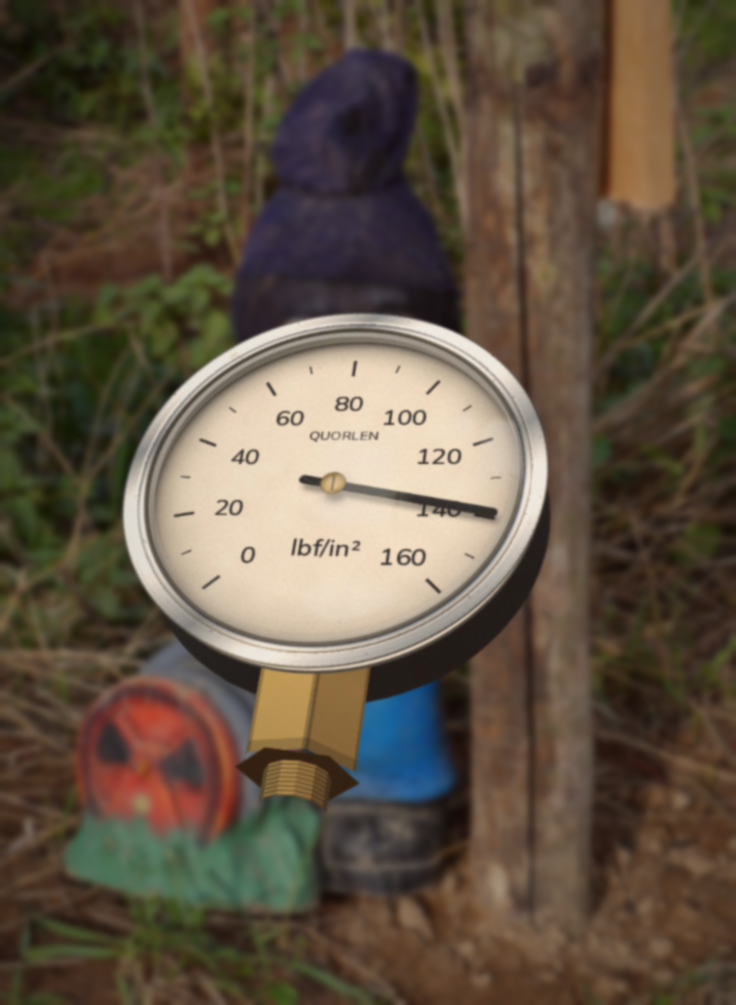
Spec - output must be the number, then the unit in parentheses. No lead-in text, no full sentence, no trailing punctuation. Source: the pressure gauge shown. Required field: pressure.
140 (psi)
